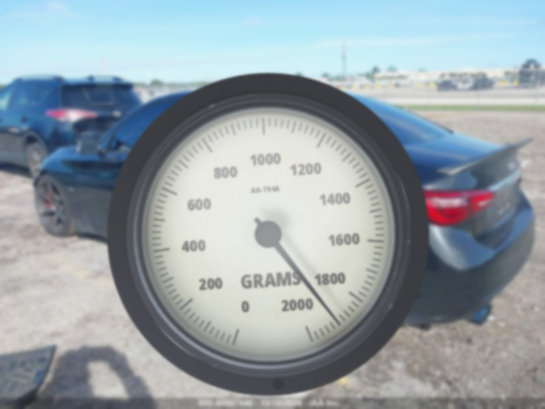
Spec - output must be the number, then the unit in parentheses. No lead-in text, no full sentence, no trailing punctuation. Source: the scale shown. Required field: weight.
1900 (g)
